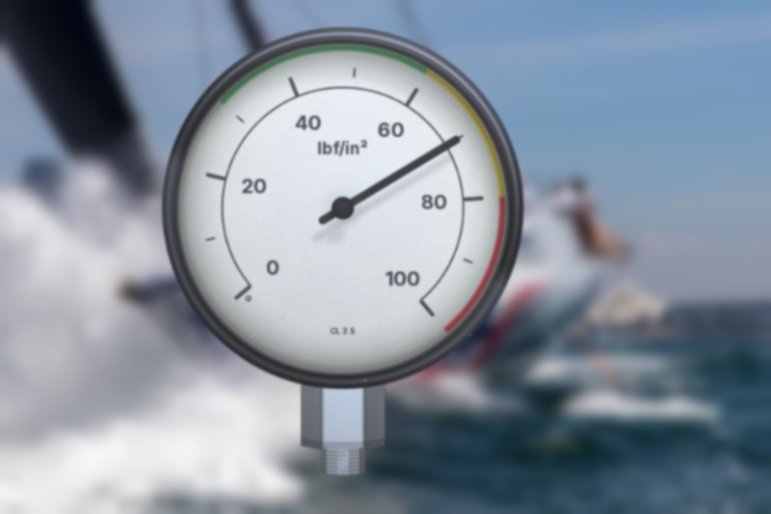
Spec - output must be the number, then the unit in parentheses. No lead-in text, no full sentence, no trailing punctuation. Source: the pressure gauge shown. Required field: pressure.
70 (psi)
